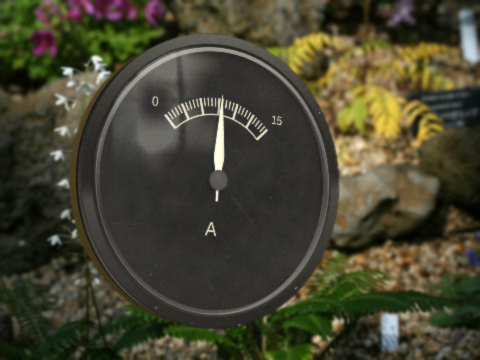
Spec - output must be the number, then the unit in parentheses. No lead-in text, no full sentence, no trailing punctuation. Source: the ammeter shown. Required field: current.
7.5 (A)
